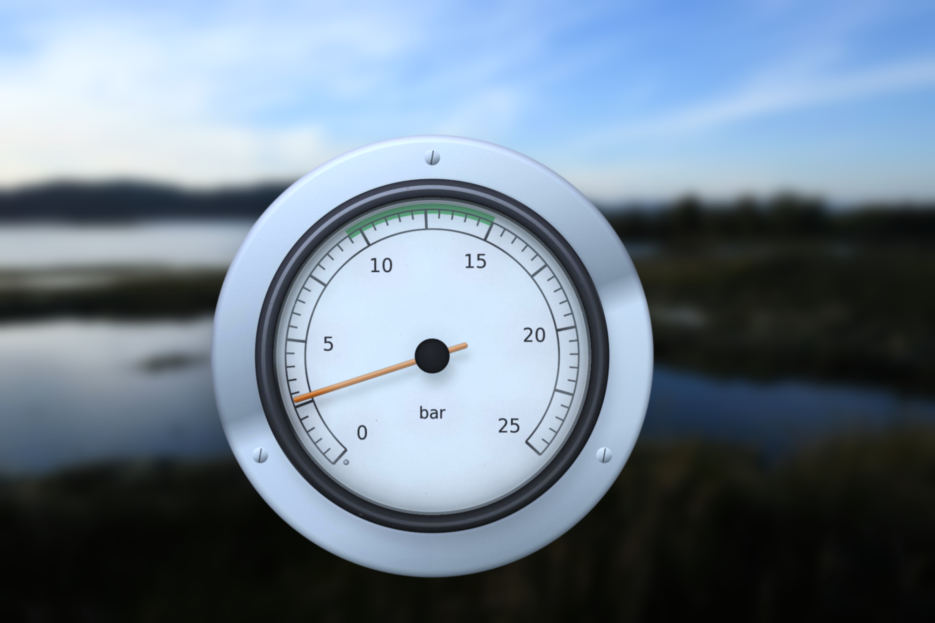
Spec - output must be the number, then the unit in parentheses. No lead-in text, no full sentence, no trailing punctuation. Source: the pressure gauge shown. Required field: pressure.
2.75 (bar)
